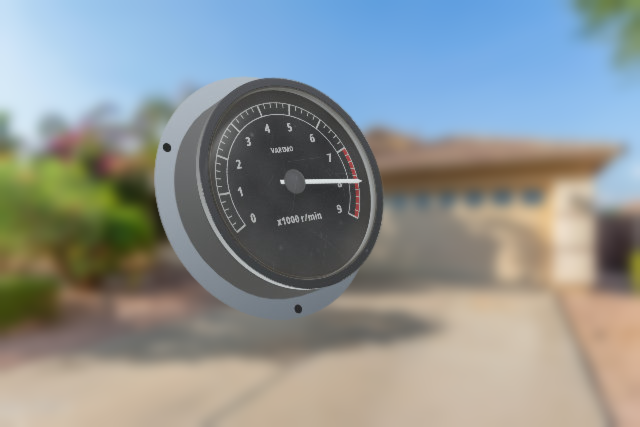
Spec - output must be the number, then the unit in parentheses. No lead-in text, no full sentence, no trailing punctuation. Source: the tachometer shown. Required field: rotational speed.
8000 (rpm)
